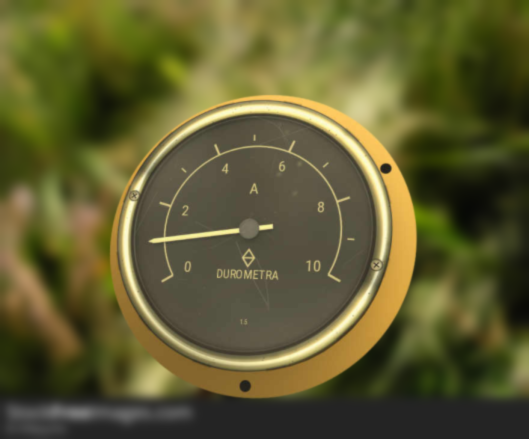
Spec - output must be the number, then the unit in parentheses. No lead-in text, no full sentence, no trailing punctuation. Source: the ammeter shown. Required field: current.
1 (A)
